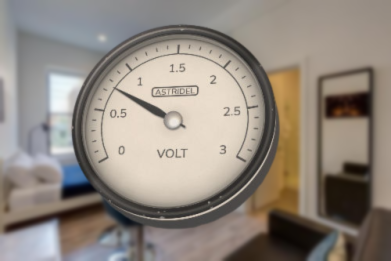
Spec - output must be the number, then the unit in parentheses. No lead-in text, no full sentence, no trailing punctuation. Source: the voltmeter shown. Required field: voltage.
0.75 (V)
